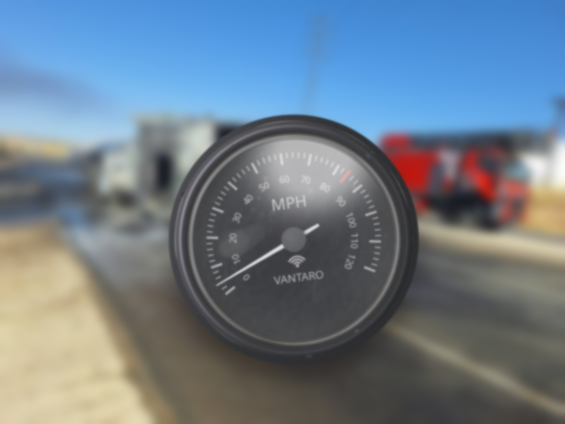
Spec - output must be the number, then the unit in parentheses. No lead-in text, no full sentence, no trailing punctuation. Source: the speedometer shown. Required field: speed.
4 (mph)
